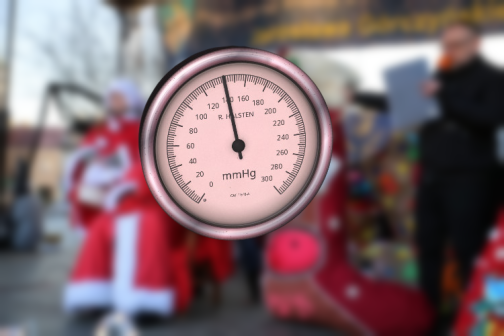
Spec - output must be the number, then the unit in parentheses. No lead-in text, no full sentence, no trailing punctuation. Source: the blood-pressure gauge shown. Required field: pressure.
140 (mmHg)
